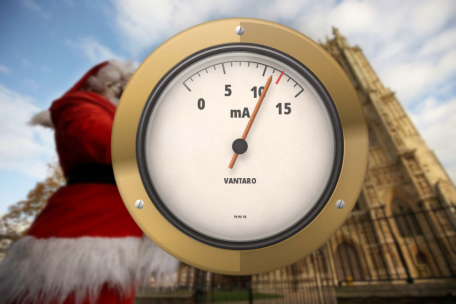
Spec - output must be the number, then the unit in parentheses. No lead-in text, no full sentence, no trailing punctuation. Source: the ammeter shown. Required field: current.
11 (mA)
